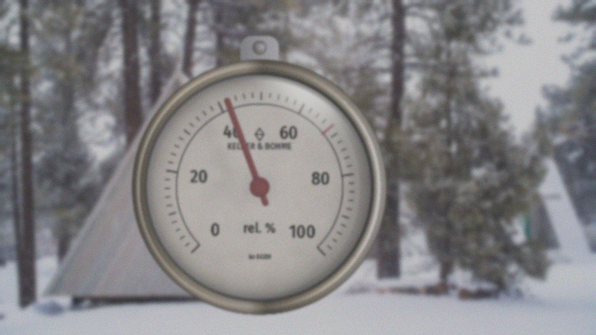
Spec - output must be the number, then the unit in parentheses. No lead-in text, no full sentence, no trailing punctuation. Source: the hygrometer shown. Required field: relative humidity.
42 (%)
